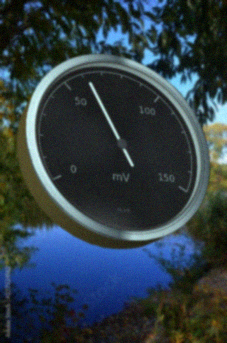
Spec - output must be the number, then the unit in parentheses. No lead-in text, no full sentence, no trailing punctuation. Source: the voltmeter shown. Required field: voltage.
60 (mV)
